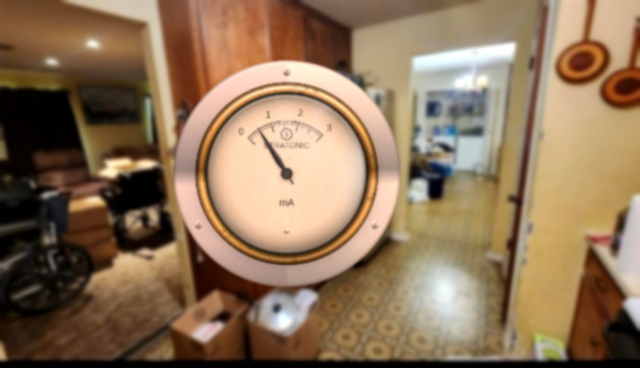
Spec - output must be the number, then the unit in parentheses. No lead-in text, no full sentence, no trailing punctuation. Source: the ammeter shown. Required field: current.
0.5 (mA)
